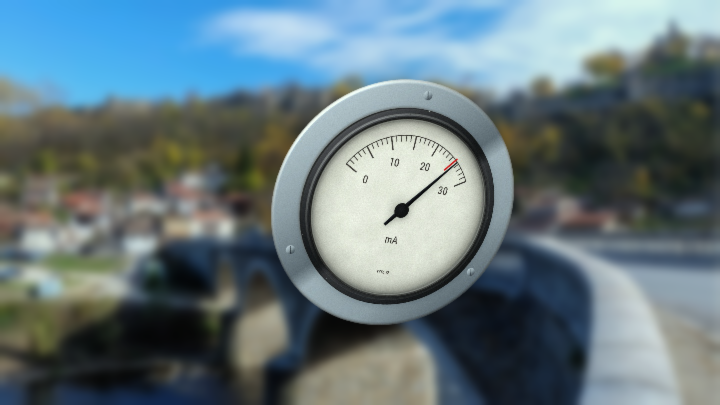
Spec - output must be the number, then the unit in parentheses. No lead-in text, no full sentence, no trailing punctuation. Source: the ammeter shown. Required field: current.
25 (mA)
